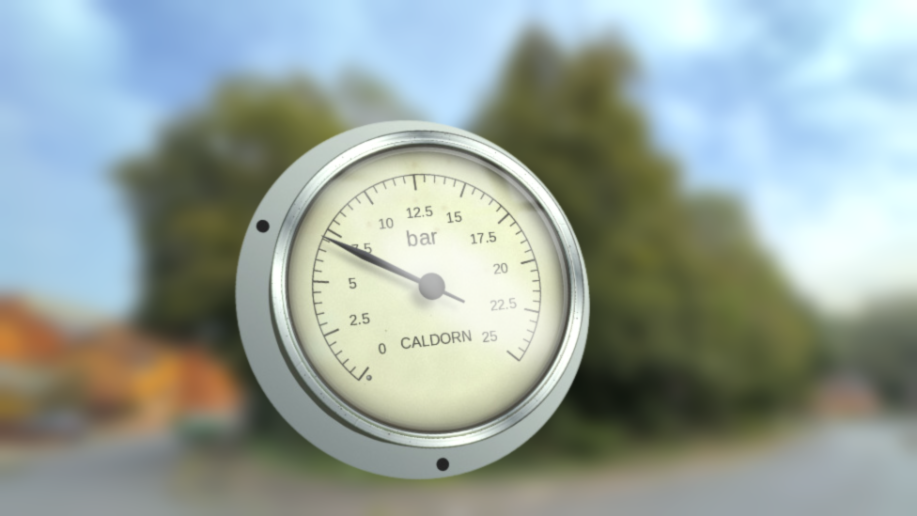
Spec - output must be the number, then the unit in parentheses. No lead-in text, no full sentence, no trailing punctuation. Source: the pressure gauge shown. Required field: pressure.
7 (bar)
